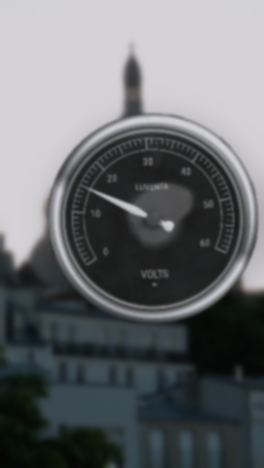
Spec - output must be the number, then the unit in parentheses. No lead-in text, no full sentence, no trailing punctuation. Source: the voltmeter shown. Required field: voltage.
15 (V)
